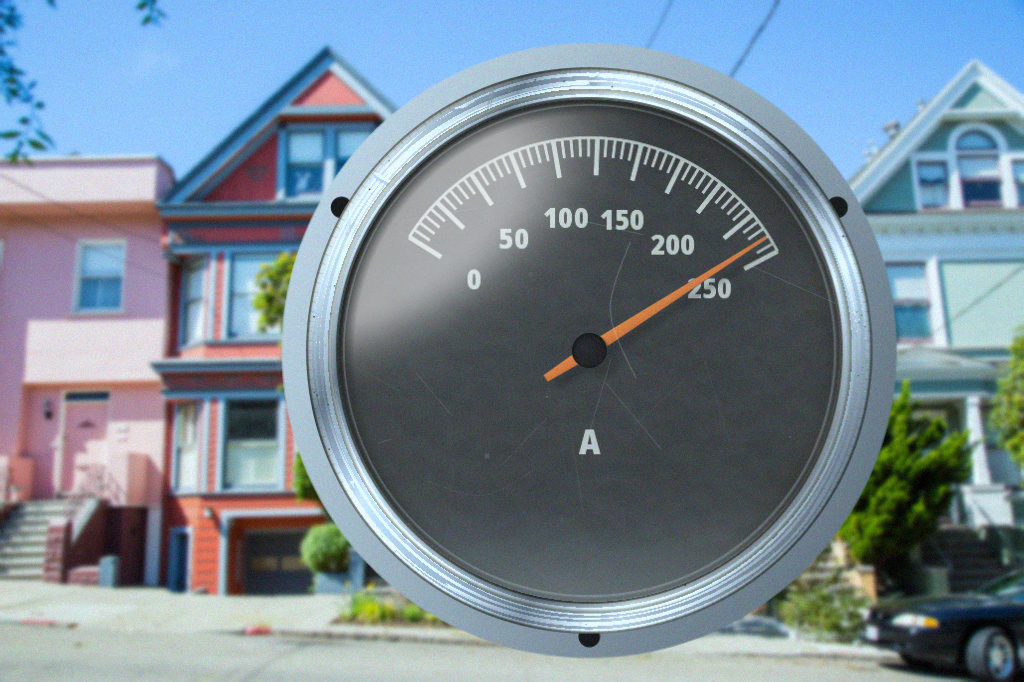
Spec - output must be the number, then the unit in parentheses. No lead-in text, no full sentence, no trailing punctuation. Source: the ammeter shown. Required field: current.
240 (A)
